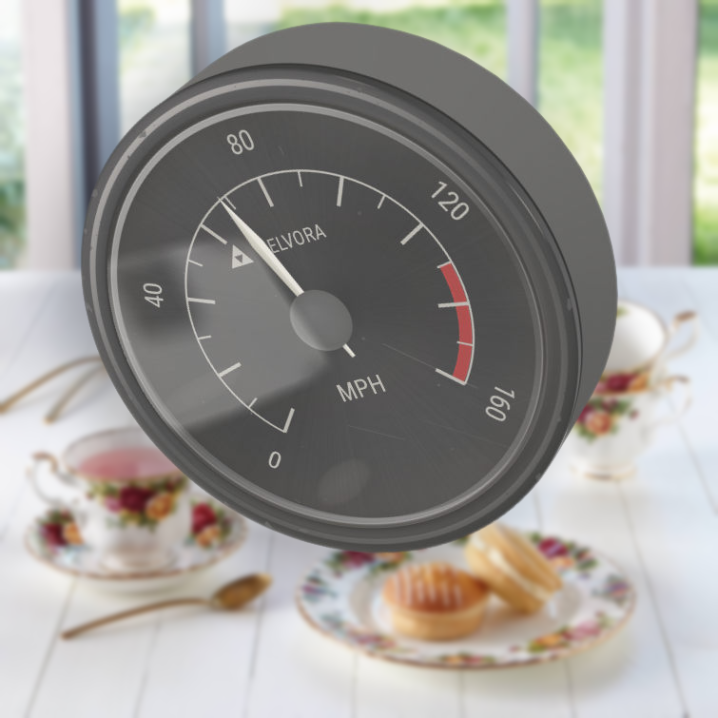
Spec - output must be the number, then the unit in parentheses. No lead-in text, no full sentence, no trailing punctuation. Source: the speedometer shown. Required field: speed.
70 (mph)
